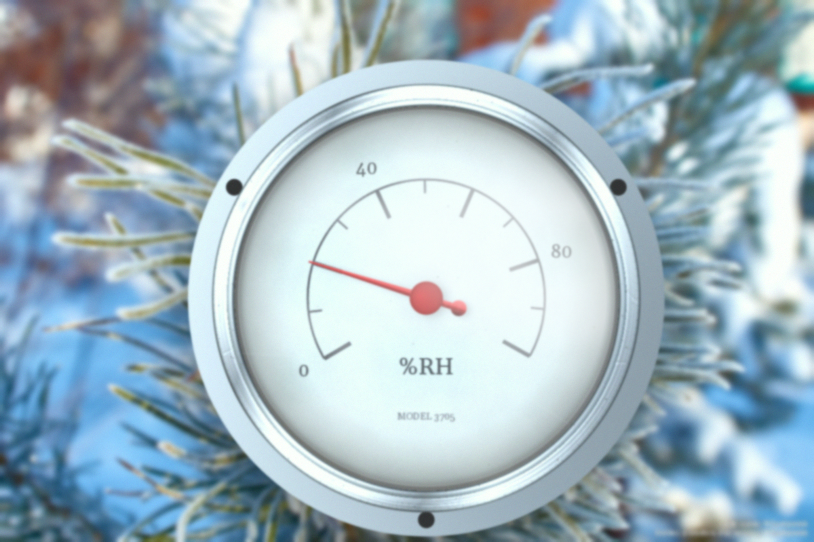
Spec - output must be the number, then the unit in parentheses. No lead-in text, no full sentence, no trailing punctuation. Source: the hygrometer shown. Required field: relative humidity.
20 (%)
